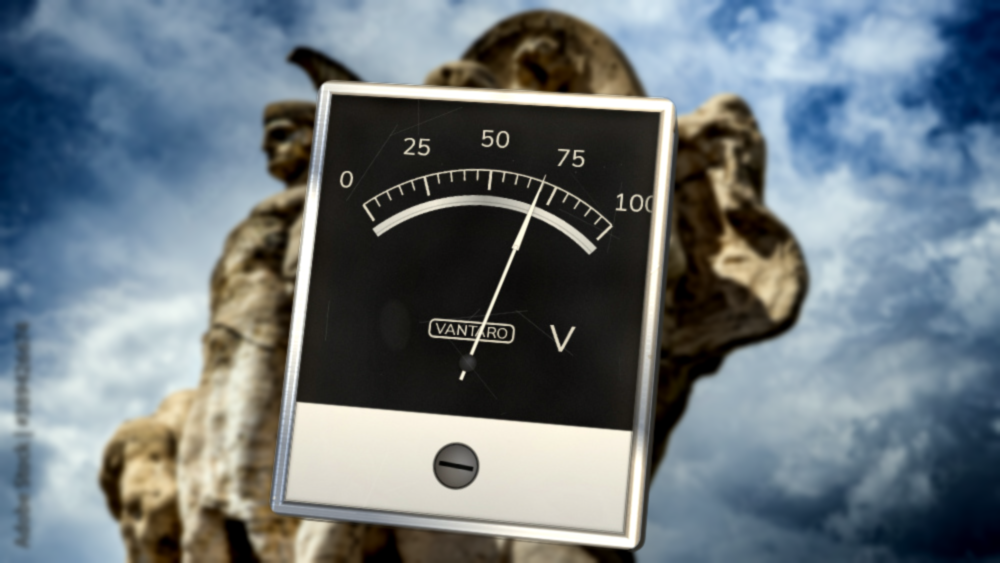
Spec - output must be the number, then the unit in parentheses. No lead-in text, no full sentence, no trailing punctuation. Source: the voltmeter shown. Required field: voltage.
70 (V)
